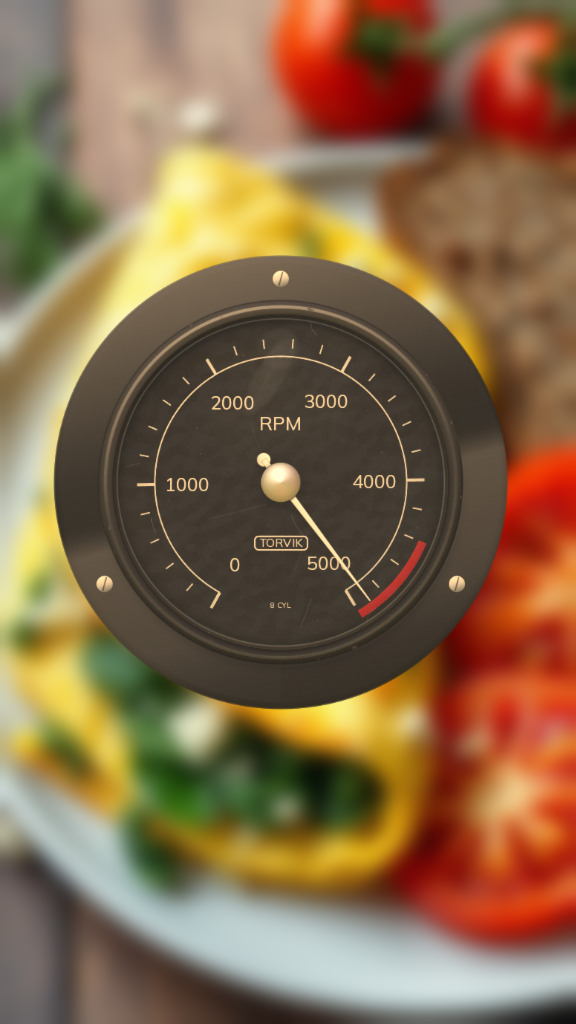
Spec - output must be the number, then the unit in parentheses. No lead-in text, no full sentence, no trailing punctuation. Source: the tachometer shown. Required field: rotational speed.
4900 (rpm)
